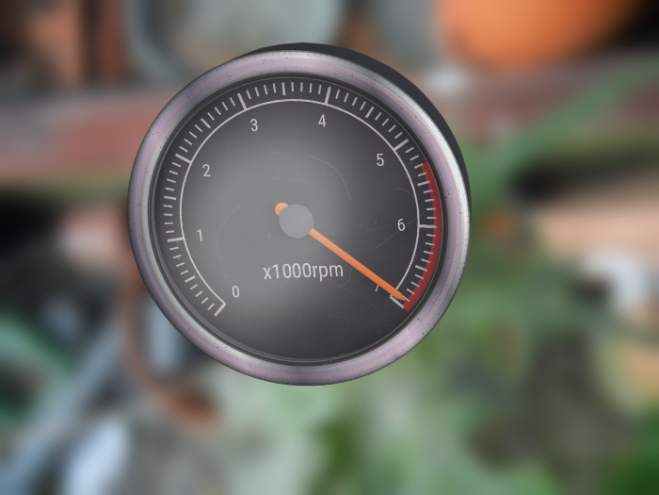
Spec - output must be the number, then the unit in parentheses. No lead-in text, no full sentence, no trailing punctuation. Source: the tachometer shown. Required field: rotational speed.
6900 (rpm)
